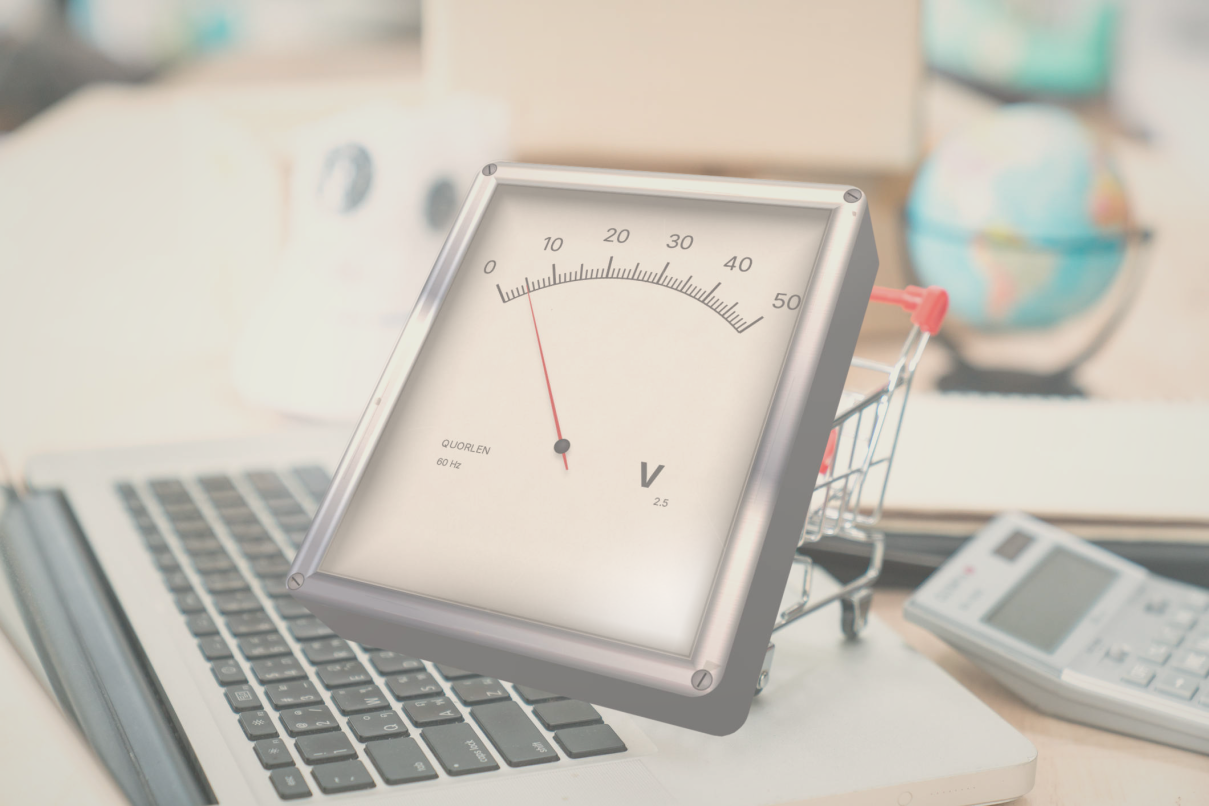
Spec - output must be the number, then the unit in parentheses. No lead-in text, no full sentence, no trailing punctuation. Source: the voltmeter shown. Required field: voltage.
5 (V)
